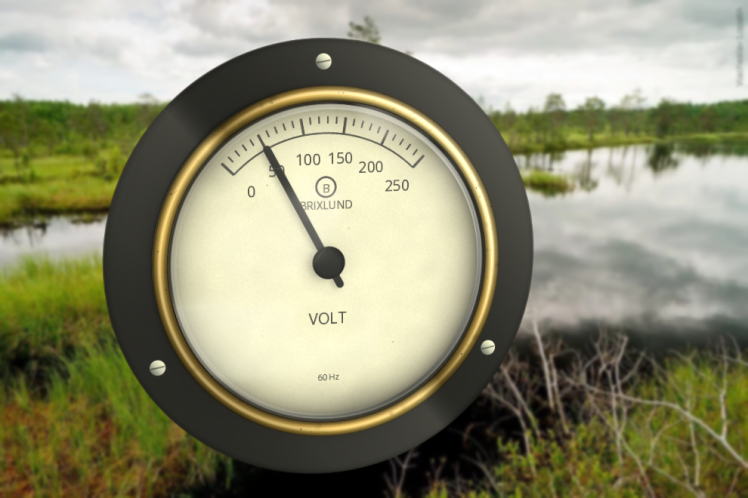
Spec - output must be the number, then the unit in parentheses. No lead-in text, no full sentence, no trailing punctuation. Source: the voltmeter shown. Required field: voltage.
50 (V)
